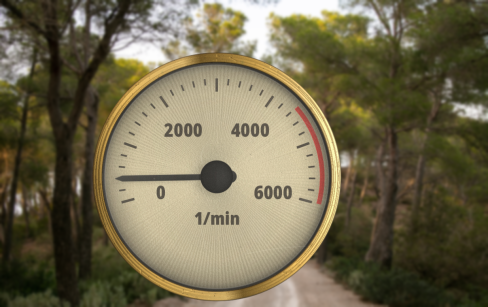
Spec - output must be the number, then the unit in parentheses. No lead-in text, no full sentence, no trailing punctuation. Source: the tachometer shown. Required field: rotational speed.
400 (rpm)
